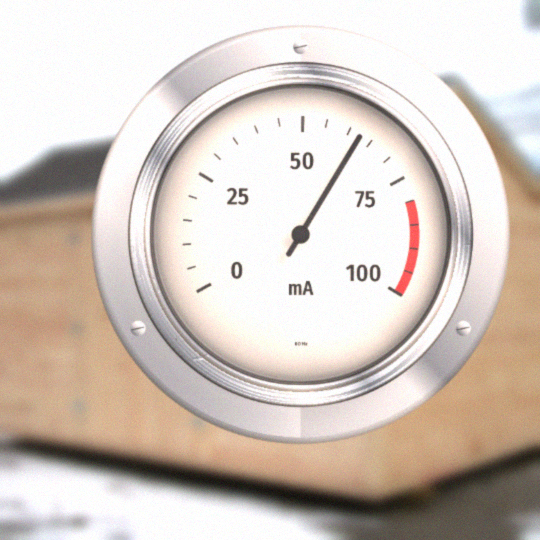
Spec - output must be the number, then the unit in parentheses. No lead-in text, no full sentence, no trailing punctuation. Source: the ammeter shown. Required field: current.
62.5 (mA)
